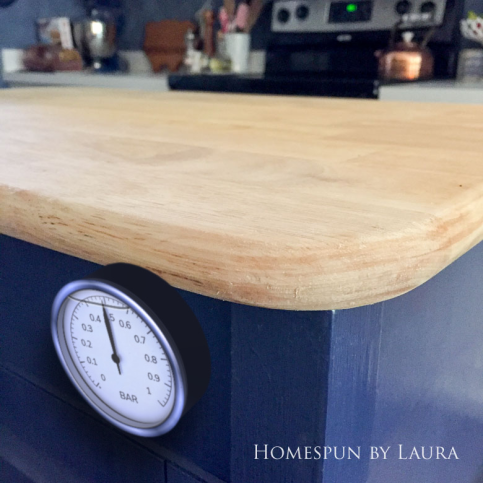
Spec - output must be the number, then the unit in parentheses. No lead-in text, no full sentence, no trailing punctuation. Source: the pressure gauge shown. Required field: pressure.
0.5 (bar)
